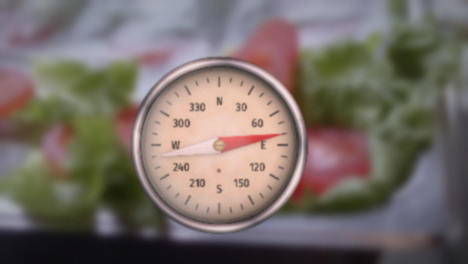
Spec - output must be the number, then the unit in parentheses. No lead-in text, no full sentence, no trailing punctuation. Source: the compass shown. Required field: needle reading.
80 (°)
